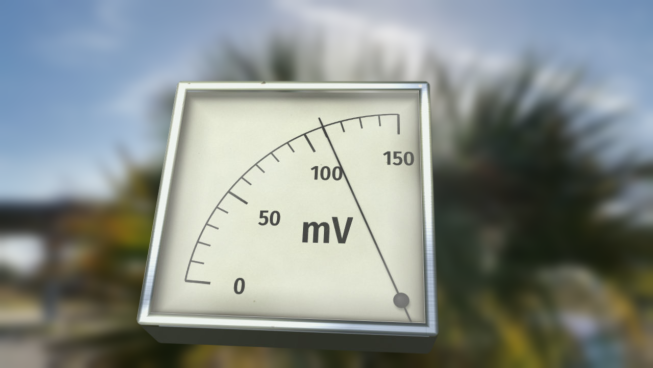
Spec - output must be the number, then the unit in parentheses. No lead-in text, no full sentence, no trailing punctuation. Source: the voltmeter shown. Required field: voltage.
110 (mV)
